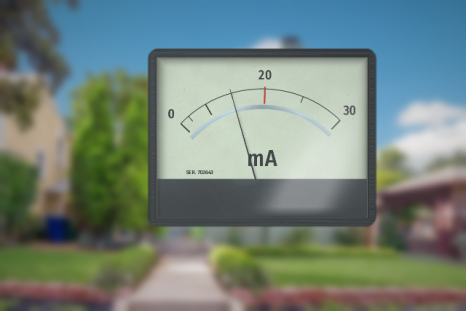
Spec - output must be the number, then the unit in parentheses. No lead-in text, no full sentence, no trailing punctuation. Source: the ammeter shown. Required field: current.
15 (mA)
